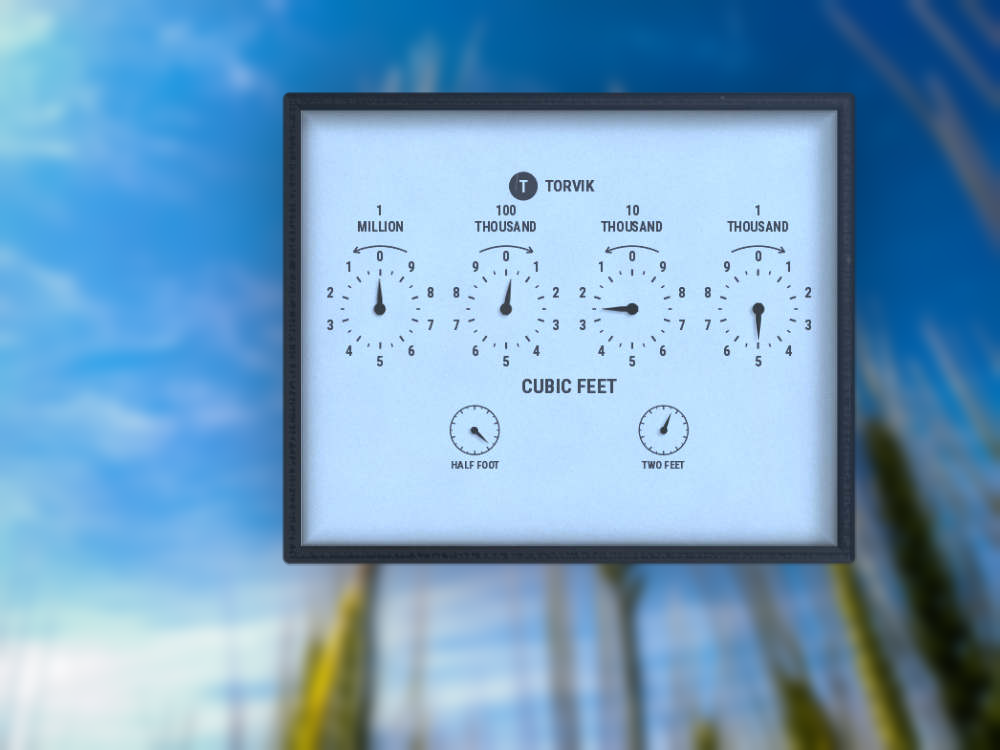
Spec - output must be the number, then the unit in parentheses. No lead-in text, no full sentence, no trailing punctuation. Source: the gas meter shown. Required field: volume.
2500 (ft³)
